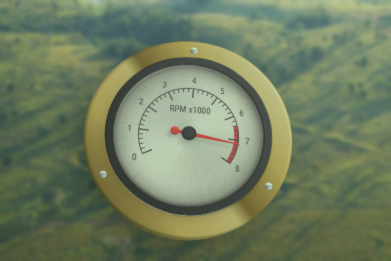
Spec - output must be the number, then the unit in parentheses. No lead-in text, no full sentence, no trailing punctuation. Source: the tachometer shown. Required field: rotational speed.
7200 (rpm)
